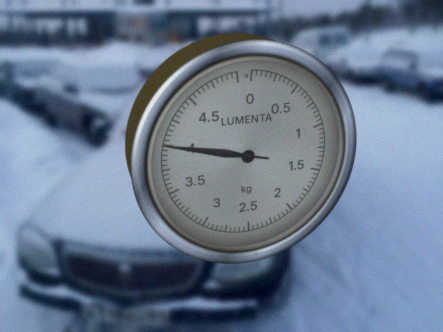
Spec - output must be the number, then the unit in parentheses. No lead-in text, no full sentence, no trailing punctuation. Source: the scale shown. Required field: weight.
4 (kg)
